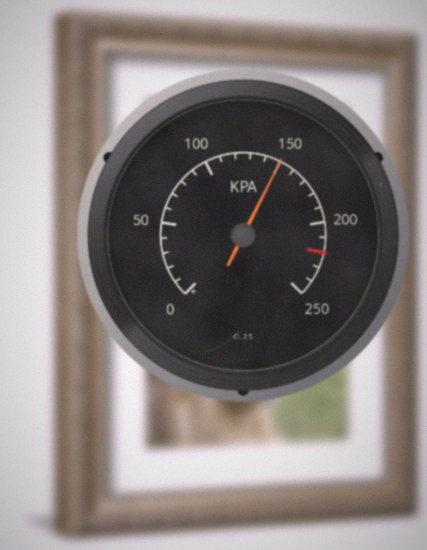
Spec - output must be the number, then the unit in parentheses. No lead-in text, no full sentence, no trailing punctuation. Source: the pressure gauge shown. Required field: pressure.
150 (kPa)
